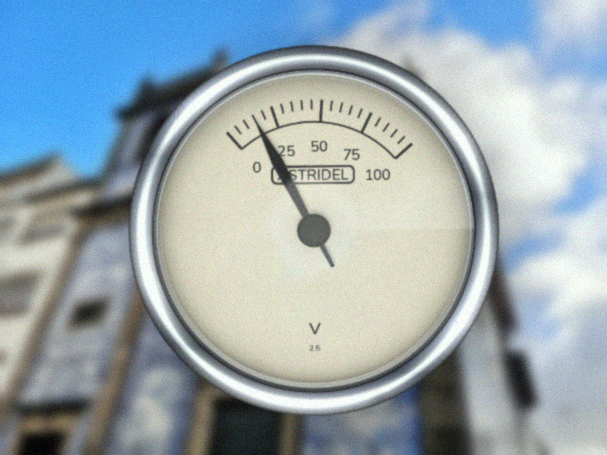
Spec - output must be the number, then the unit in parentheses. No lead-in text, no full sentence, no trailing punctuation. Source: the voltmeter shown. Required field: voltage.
15 (V)
